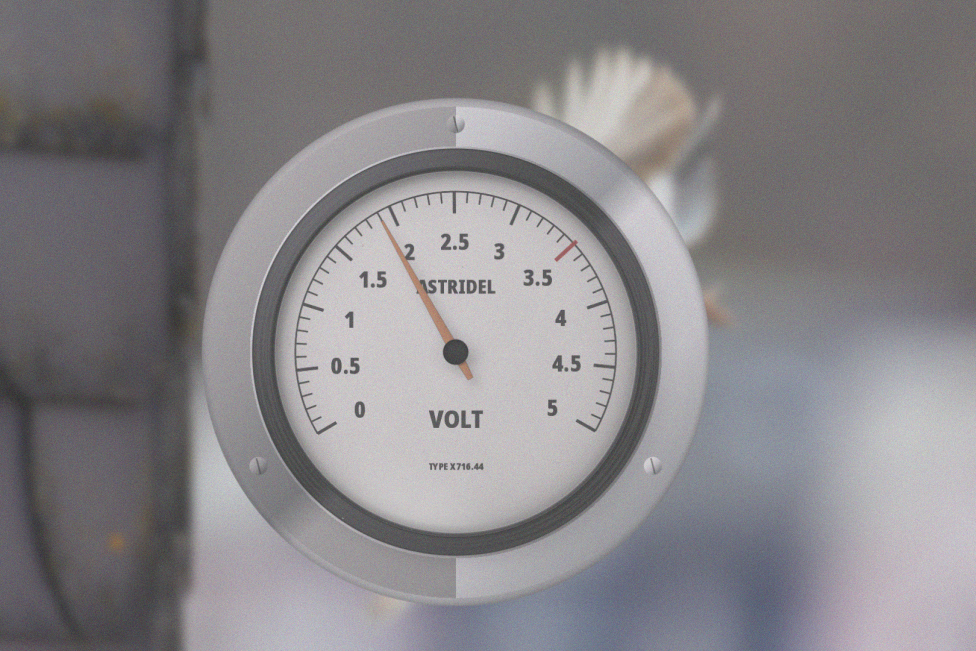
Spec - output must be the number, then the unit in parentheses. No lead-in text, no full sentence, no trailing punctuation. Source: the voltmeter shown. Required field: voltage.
1.9 (V)
